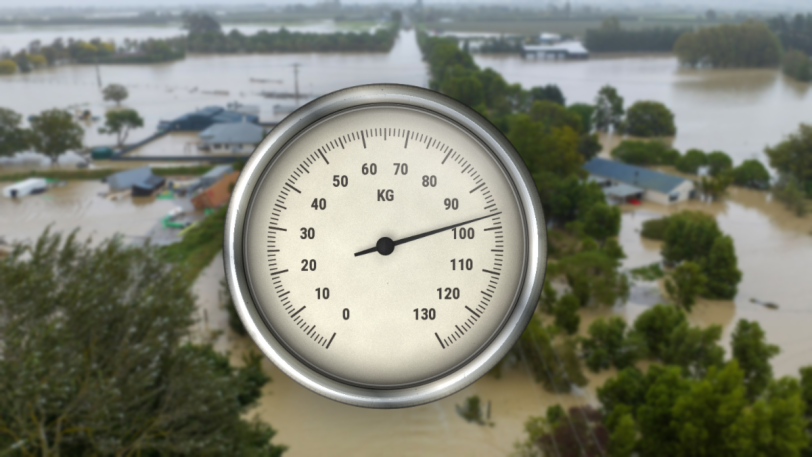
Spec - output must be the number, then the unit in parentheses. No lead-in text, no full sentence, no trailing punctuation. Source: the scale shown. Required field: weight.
97 (kg)
